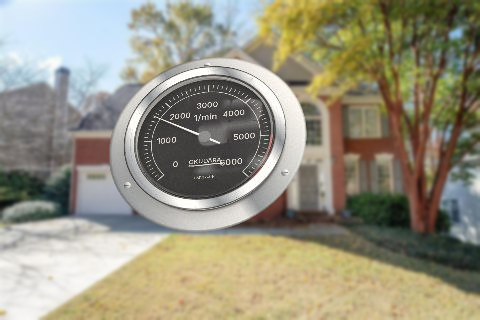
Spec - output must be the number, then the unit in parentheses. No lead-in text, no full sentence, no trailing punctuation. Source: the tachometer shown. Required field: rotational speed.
1600 (rpm)
